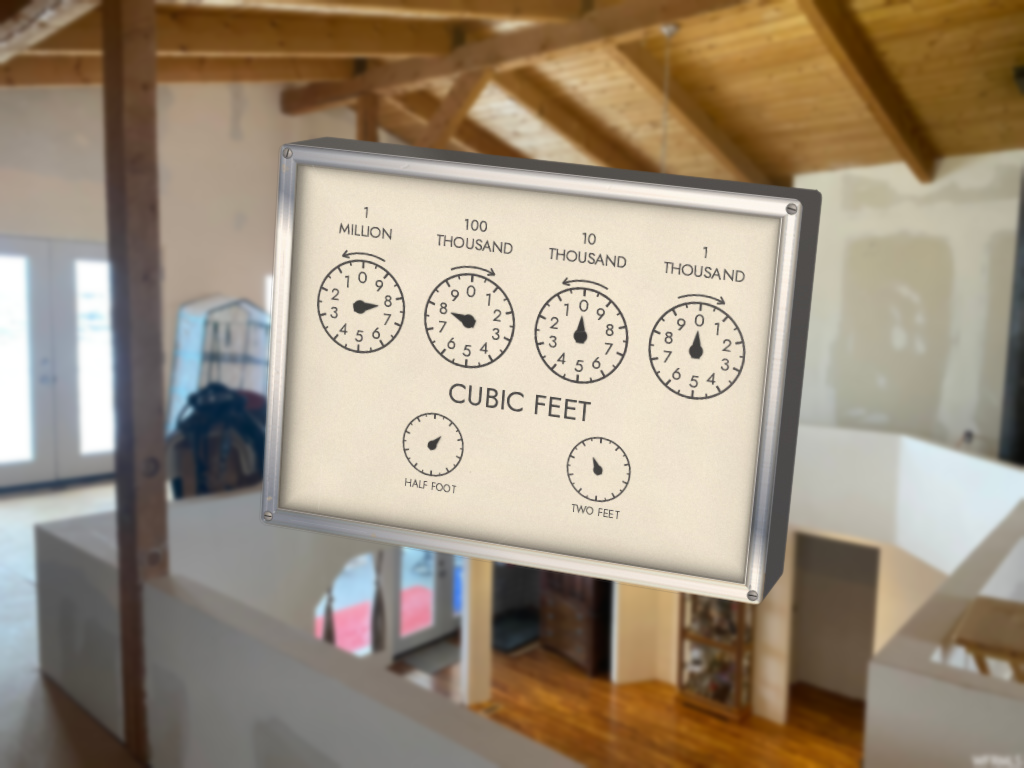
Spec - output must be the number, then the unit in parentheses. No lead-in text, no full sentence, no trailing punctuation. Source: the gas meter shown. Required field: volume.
780000 (ft³)
